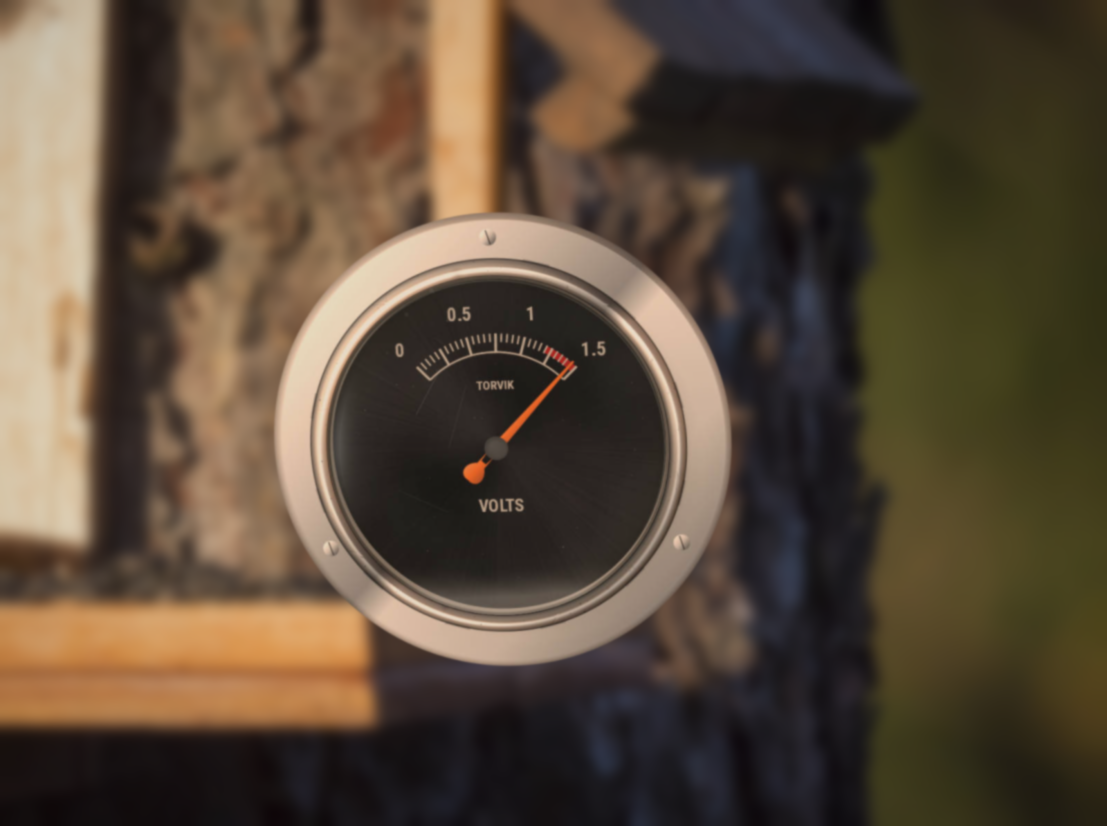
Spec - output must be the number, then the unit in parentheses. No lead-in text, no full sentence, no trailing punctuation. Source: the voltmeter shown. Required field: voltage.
1.45 (V)
